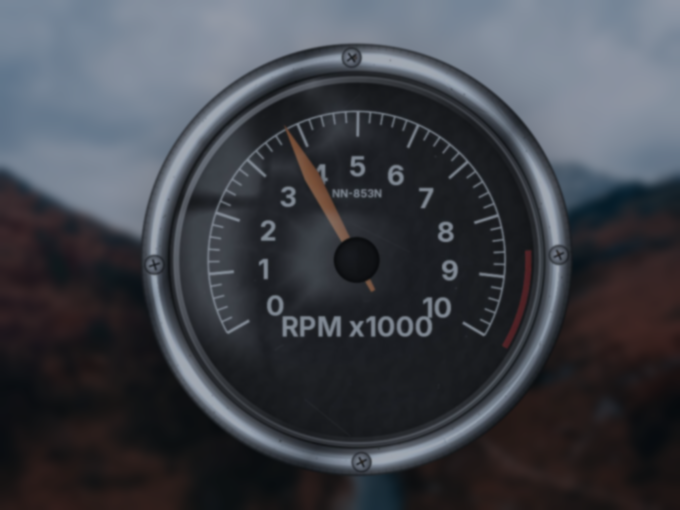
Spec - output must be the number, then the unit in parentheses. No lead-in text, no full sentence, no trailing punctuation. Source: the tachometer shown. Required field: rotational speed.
3800 (rpm)
